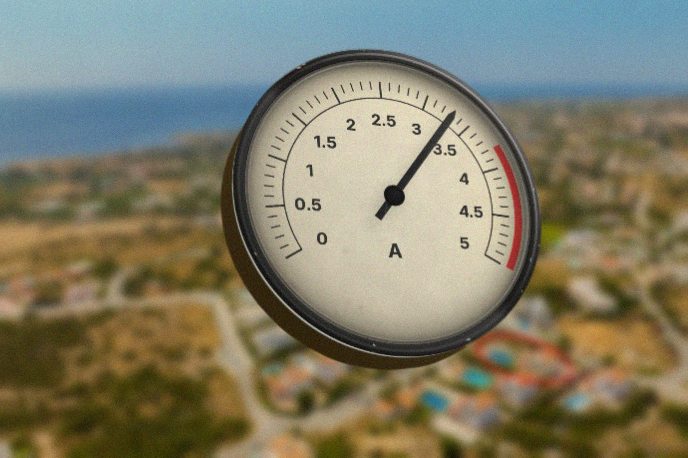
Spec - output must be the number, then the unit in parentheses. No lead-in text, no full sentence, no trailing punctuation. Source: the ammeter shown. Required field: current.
3.3 (A)
